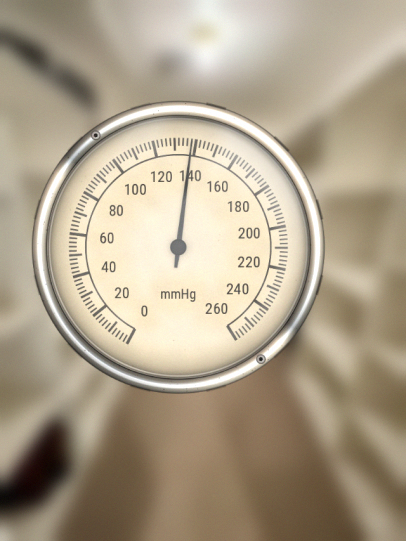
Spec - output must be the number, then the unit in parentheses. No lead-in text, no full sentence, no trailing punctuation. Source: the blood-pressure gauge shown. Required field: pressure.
138 (mmHg)
